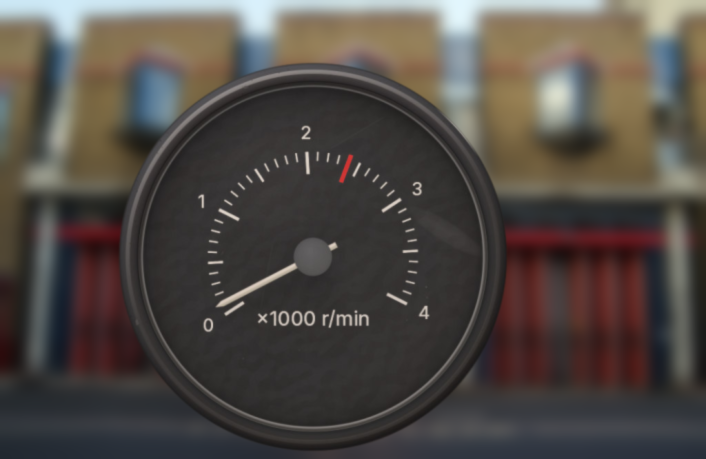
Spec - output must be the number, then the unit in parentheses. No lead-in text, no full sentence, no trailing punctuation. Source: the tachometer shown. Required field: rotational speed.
100 (rpm)
